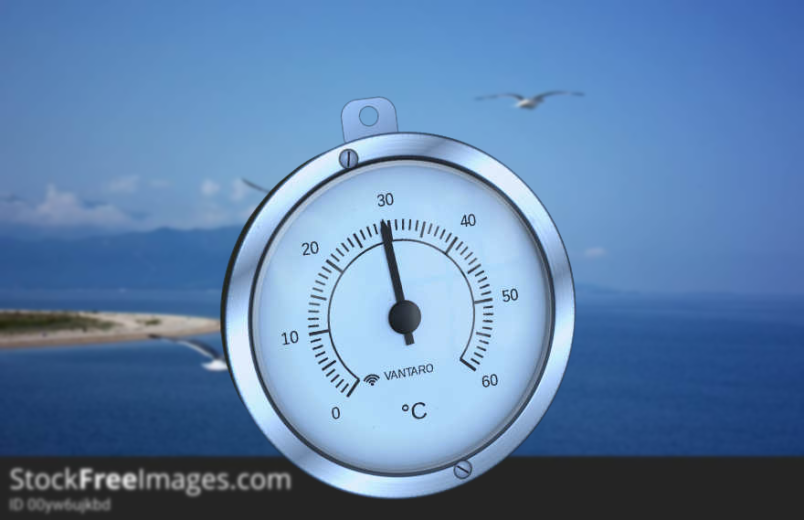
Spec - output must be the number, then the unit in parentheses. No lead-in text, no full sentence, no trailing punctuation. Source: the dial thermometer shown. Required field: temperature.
29 (°C)
